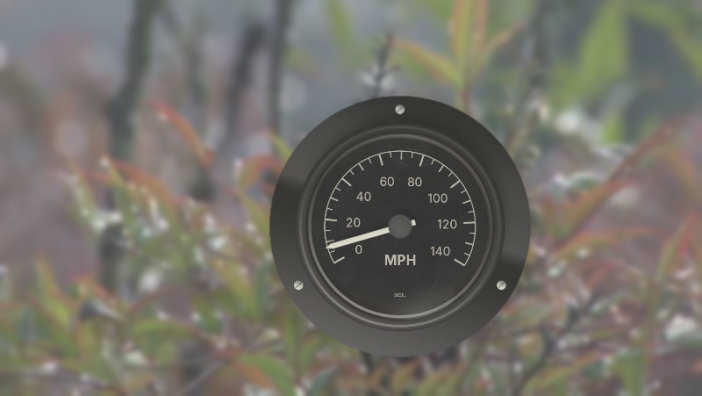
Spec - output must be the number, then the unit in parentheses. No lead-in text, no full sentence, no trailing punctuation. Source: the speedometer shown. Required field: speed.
7.5 (mph)
